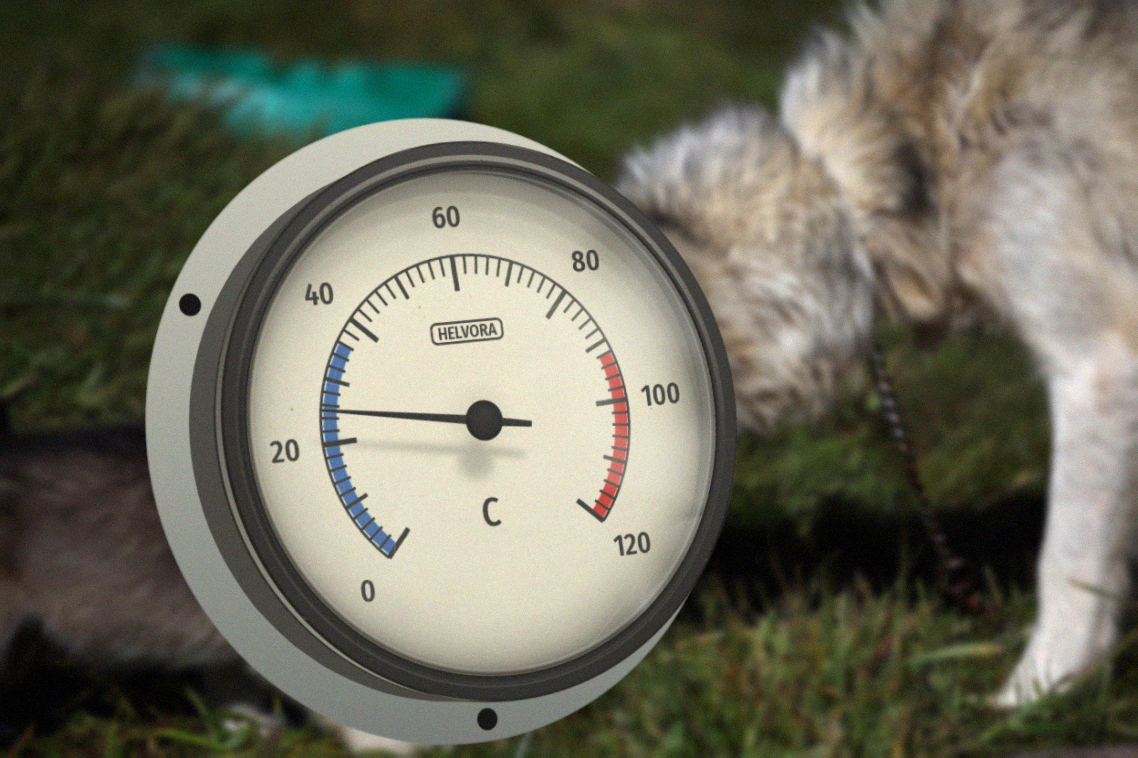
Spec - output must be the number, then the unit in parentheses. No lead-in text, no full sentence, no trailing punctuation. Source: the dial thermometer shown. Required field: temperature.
25 (°C)
